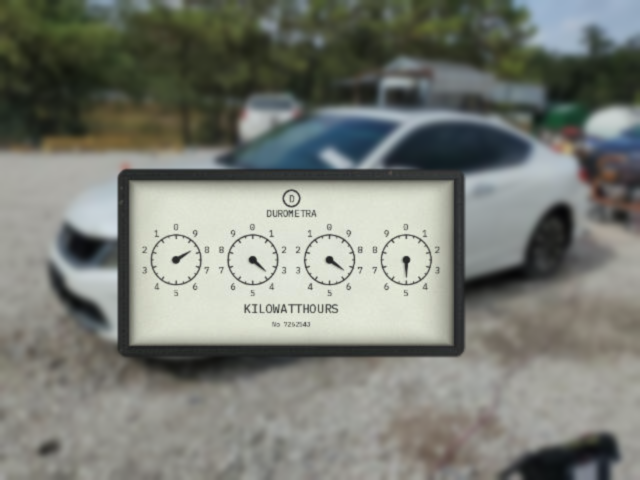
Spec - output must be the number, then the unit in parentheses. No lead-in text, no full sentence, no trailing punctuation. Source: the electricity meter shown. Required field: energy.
8365 (kWh)
